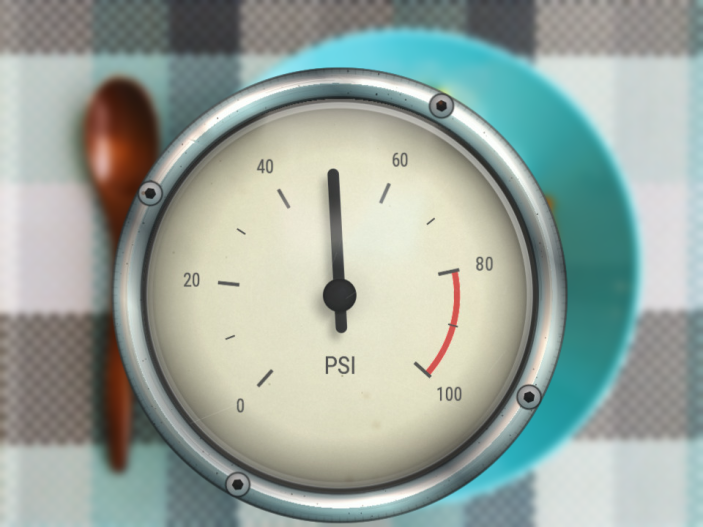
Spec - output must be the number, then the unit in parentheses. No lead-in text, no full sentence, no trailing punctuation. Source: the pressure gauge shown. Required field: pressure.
50 (psi)
